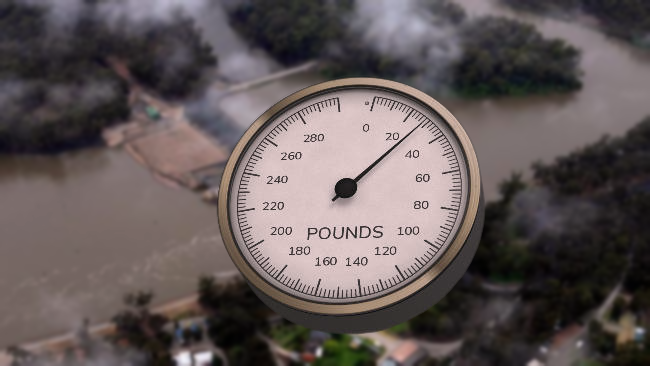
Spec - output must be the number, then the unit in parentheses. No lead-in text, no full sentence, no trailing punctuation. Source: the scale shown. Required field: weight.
30 (lb)
